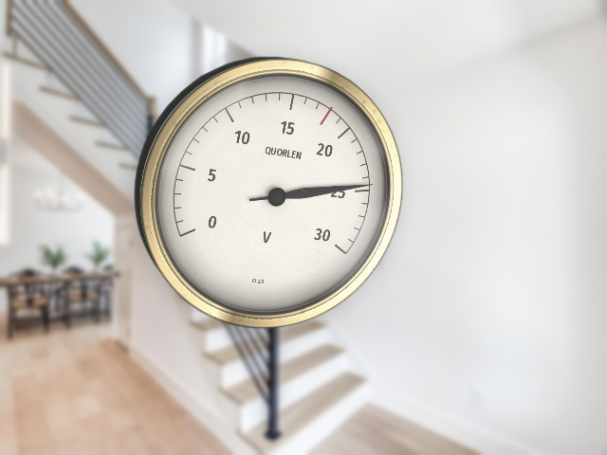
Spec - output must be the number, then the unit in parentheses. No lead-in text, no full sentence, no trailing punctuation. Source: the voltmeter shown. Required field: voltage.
24.5 (V)
